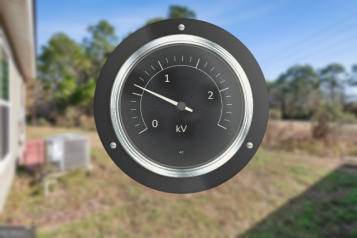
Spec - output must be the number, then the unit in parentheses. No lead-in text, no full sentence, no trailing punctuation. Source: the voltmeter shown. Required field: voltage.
0.6 (kV)
